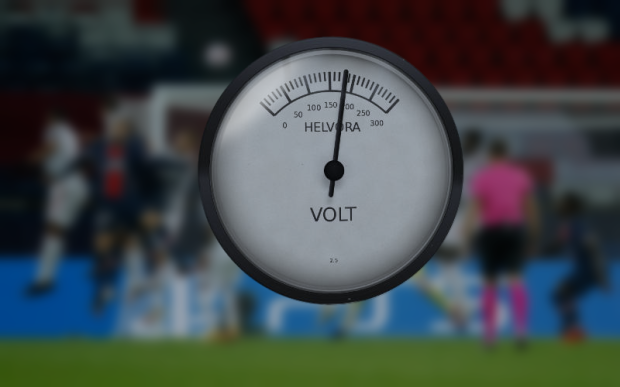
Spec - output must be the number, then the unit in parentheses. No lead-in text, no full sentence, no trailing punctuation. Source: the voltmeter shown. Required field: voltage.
180 (V)
